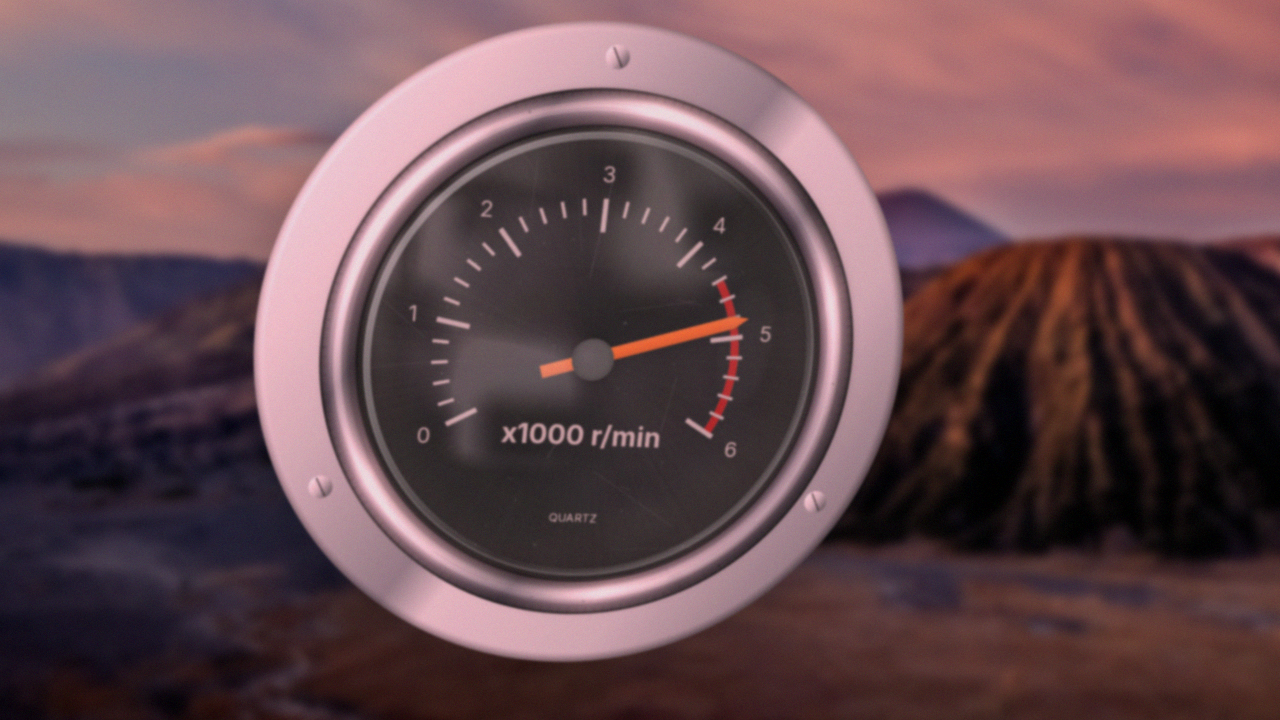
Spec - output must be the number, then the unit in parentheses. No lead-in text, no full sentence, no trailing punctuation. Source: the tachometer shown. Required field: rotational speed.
4800 (rpm)
